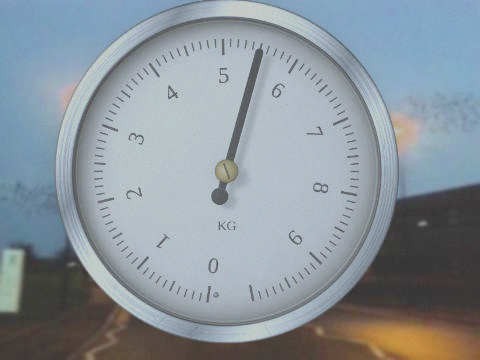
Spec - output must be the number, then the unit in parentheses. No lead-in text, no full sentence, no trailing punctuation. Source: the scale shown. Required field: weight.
5.5 (kg)
